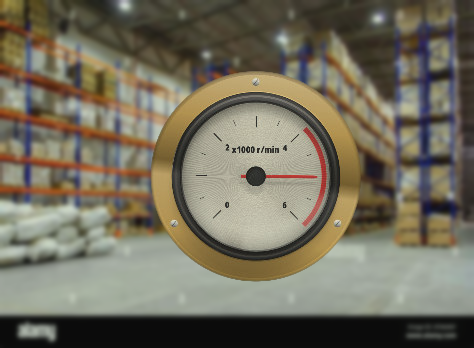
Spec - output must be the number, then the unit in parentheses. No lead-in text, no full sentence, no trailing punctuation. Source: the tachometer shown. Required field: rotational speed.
5000 (rpm)
